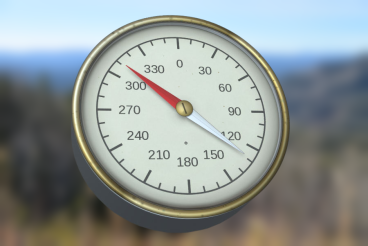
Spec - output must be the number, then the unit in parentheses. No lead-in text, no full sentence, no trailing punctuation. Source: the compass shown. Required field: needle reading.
310 (°)
